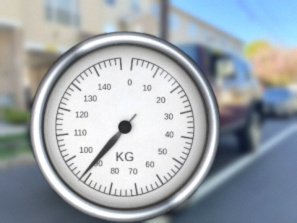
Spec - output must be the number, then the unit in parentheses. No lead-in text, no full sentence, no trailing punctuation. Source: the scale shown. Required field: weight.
92 (kg)
